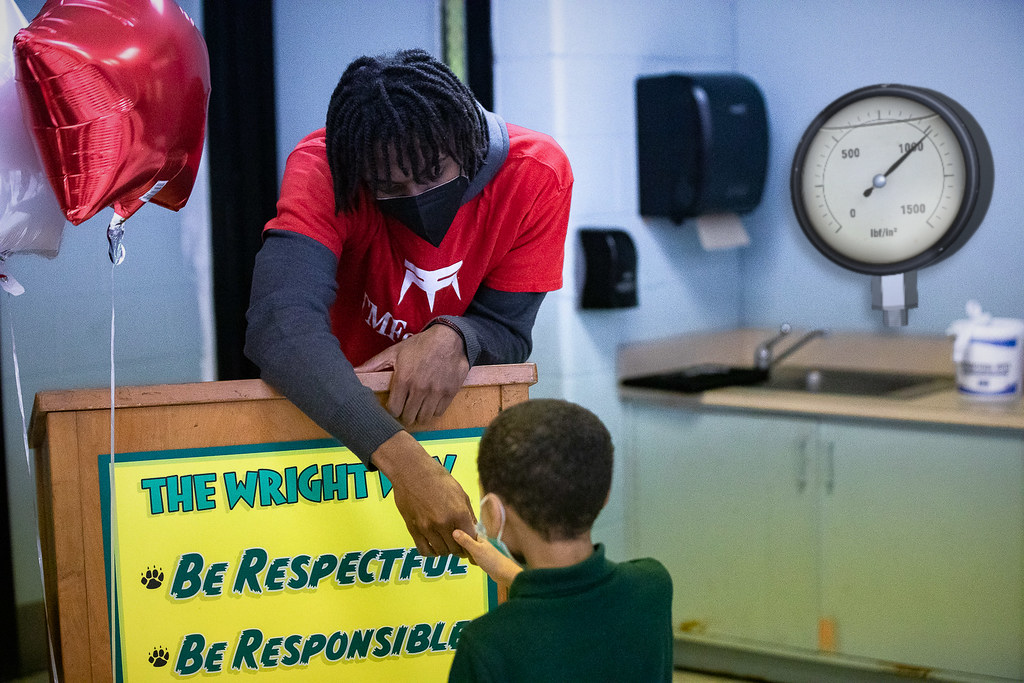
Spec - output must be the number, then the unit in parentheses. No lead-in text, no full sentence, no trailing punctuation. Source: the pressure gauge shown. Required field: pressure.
1025 (psi)
